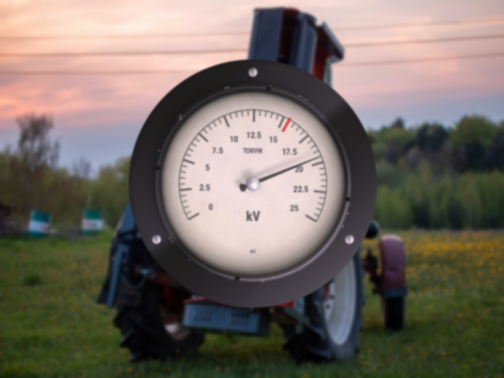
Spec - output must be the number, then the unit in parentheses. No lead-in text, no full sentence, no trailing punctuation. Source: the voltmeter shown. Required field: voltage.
19.5 (kV)
